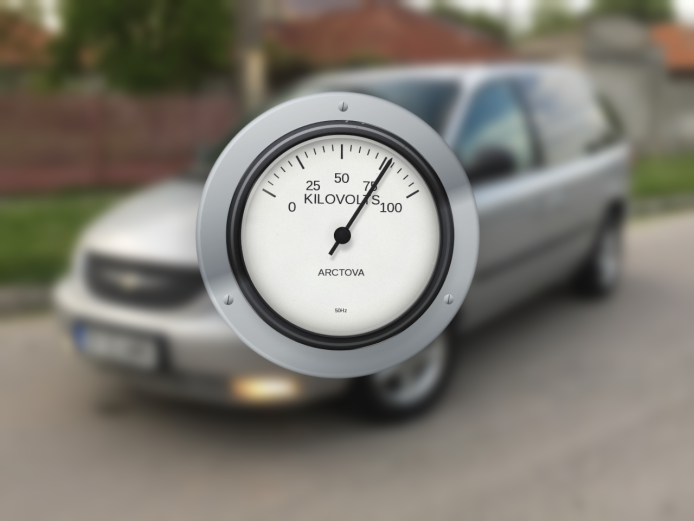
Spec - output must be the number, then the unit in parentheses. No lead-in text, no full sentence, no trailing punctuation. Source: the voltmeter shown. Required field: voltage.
77.5 (kV)
